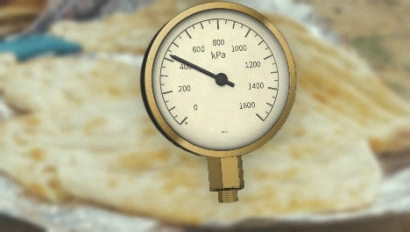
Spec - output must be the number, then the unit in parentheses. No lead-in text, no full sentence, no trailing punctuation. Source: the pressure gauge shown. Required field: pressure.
425 (kPa)
